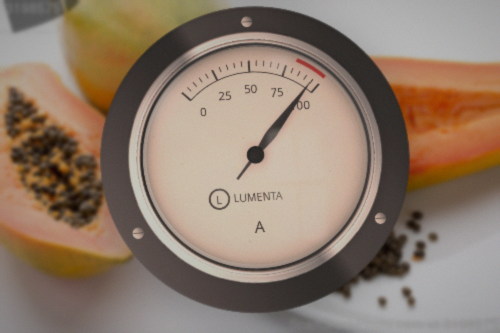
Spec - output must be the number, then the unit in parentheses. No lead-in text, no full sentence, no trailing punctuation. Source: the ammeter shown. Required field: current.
95 (A)
